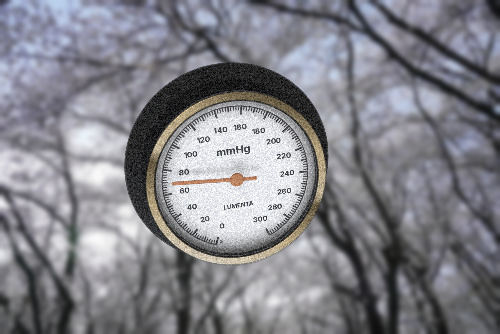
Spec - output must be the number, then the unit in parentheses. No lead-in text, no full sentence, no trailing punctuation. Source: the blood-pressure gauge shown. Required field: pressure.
70 (mmHg)
